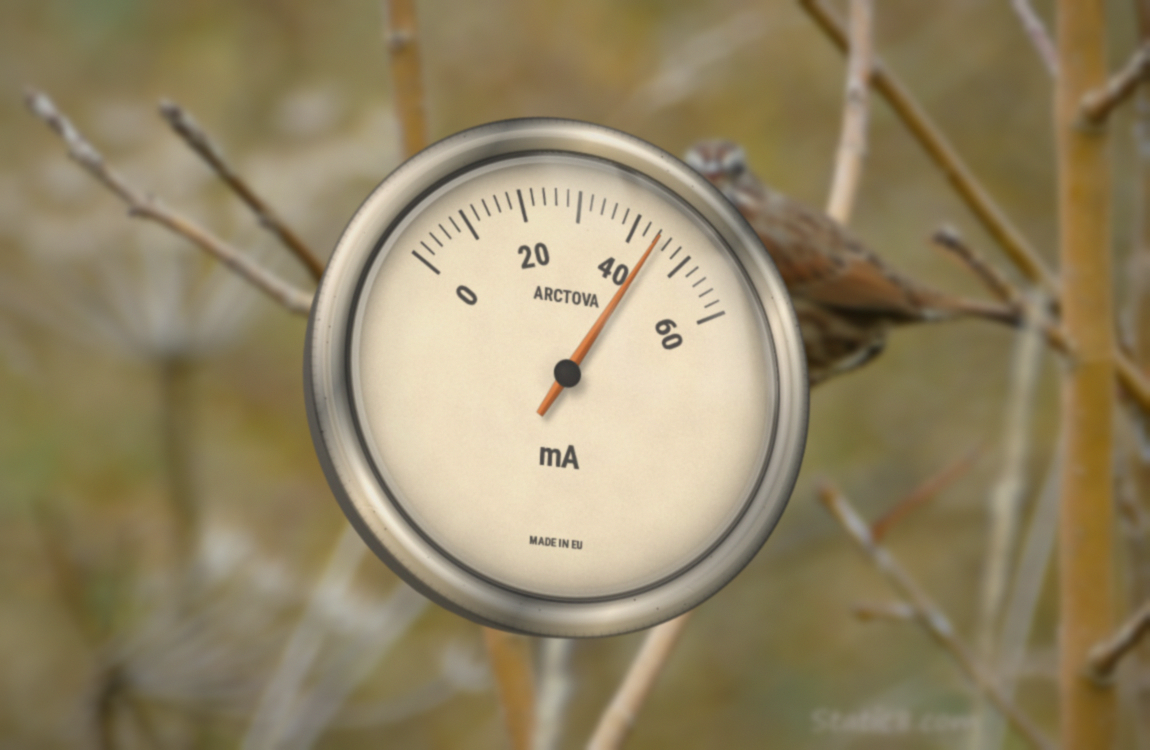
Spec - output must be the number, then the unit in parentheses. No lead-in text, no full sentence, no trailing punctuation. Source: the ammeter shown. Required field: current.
44 (mA)
